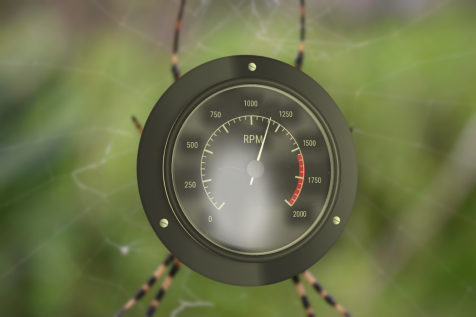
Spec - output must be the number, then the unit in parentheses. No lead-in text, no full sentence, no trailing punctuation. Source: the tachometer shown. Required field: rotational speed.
1150 (rpm)
